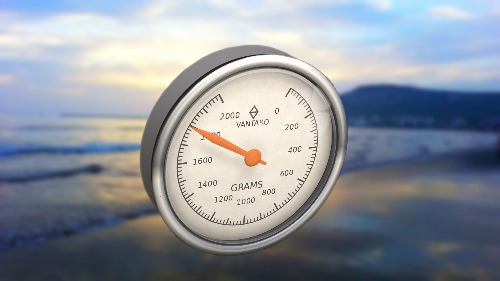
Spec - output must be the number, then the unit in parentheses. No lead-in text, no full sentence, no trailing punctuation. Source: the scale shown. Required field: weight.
1800 (g)
